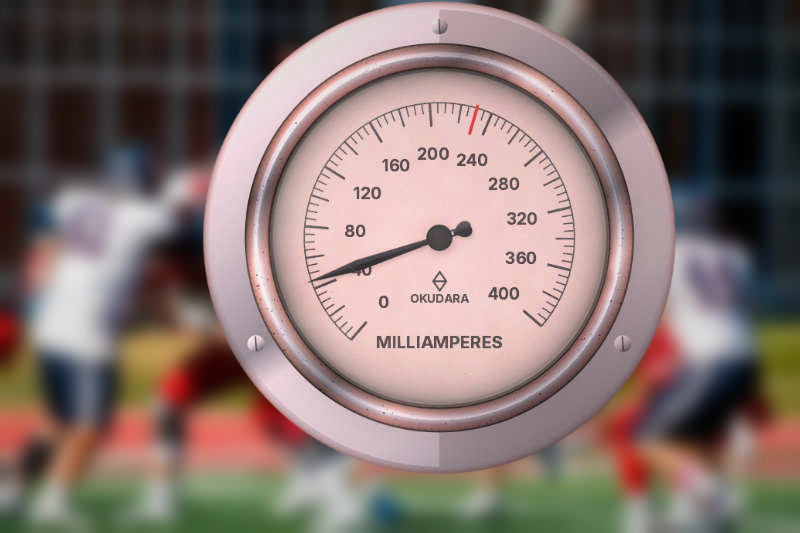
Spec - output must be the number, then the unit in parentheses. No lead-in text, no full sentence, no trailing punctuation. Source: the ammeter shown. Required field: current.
45 (mA)
